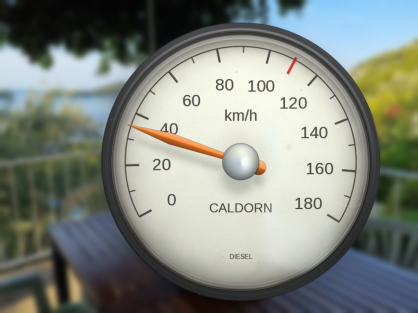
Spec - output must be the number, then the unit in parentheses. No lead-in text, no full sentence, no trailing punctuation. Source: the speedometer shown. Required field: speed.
35 (km/h)
